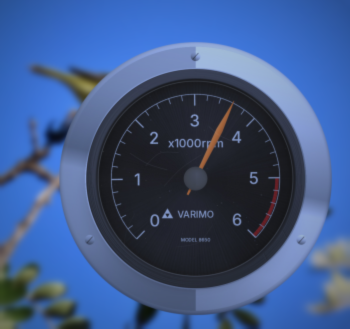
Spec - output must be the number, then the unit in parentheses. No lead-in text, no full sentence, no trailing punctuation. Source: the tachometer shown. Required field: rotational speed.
3600 (rpm)
